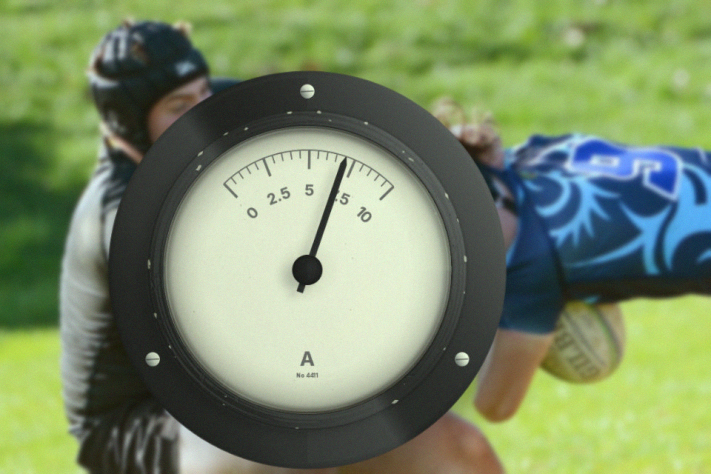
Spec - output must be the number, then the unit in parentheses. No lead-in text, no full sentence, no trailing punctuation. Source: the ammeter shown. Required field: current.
7 (A)
